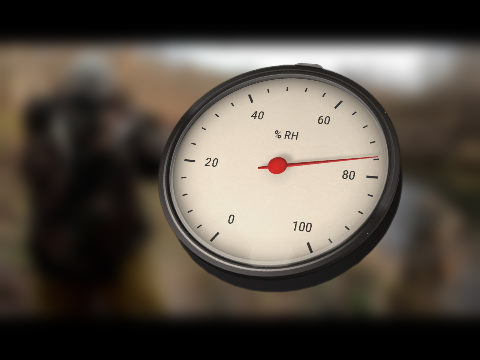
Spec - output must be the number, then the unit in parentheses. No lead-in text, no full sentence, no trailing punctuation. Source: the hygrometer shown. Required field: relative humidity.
76 (%)
